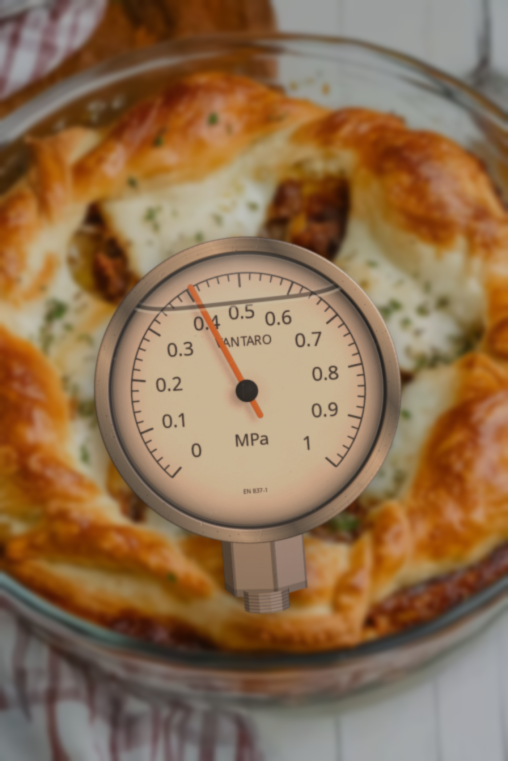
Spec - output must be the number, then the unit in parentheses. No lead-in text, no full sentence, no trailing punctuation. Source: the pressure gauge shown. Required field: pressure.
0.41 (MPa)
